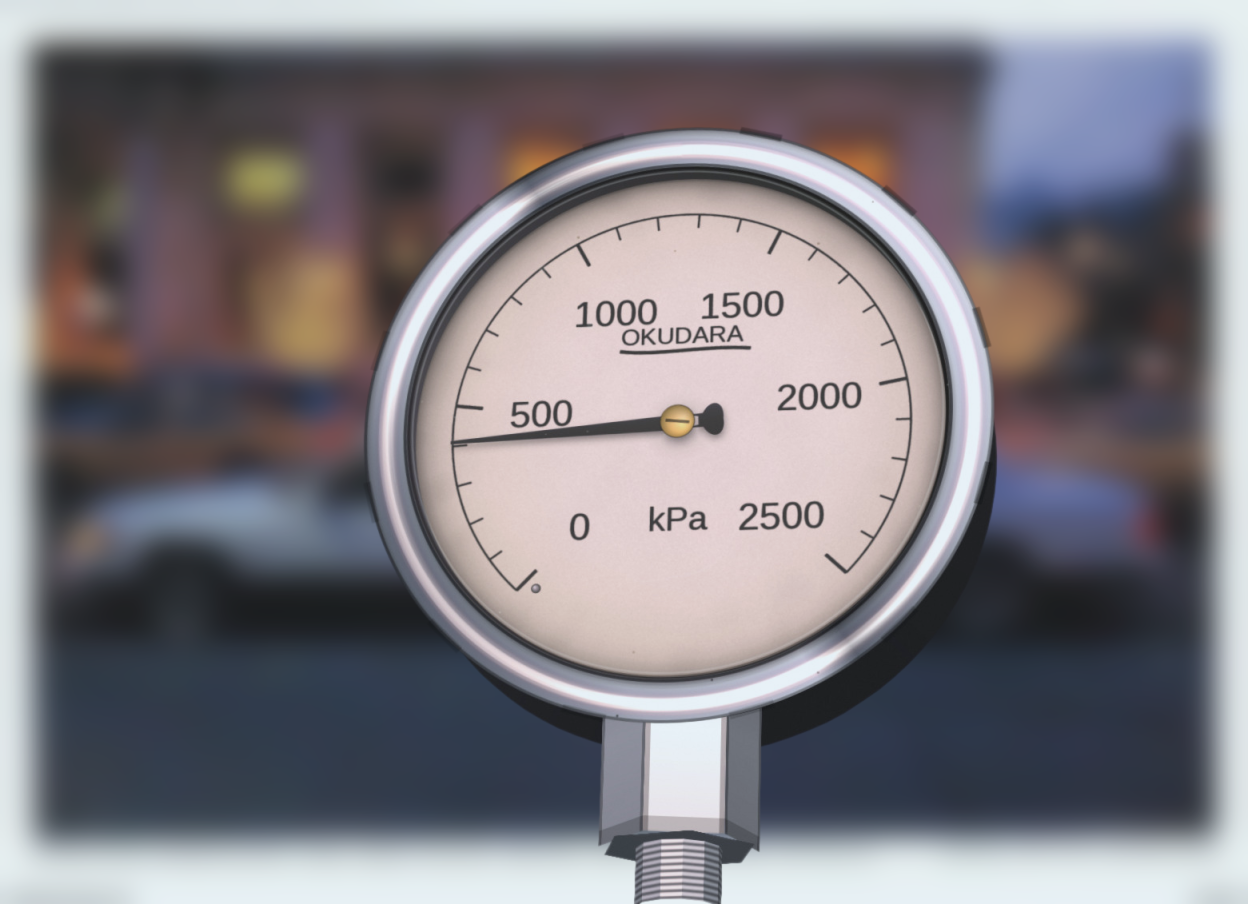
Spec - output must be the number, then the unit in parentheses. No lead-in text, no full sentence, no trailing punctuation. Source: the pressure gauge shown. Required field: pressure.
400 (kPa)
